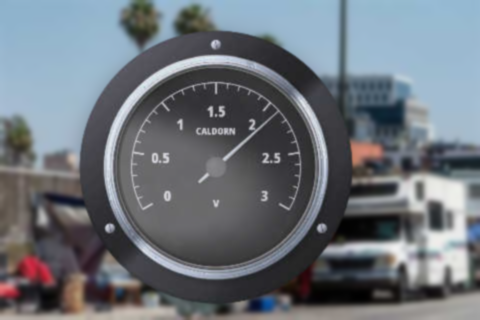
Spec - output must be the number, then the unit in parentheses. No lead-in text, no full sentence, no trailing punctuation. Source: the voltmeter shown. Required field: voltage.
2.1 (V)
